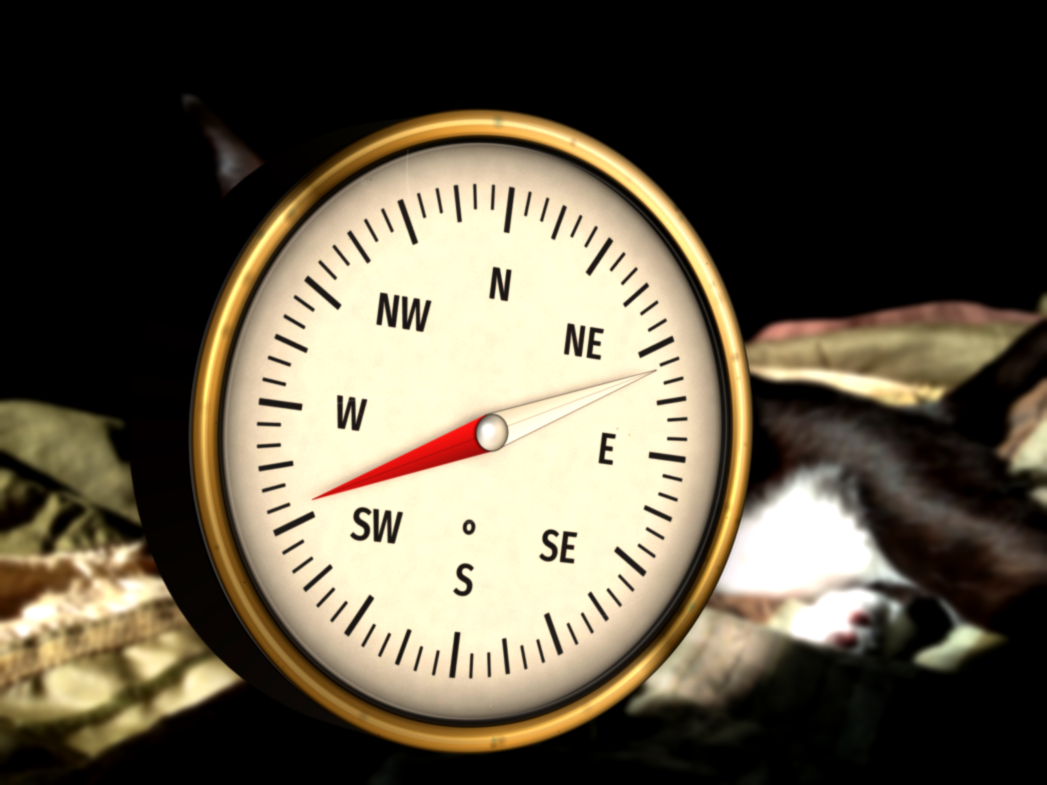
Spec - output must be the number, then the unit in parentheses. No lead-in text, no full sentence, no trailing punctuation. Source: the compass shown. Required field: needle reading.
245 (°)
